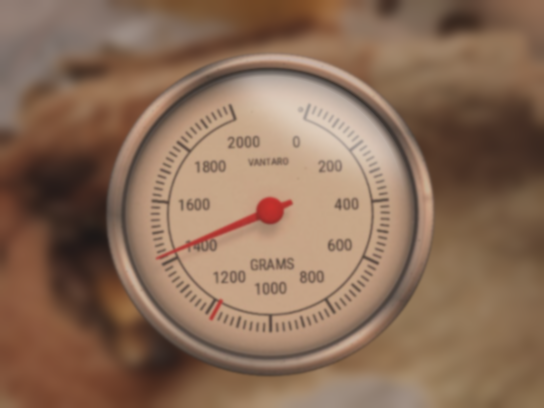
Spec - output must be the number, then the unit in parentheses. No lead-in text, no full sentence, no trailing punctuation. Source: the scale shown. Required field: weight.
1420 (g)
